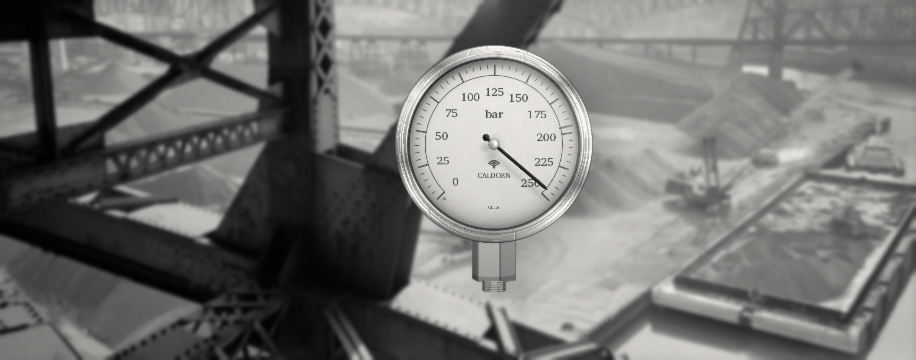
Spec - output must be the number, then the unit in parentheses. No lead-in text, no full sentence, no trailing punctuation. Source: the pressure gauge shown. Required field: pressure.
245 (bar)
